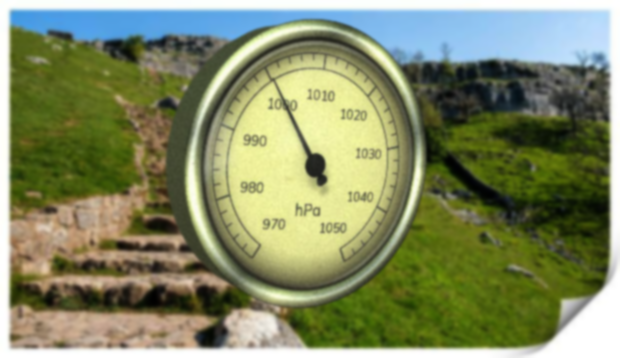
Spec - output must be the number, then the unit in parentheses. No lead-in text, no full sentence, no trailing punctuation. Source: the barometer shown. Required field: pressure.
1000 (hPa)
